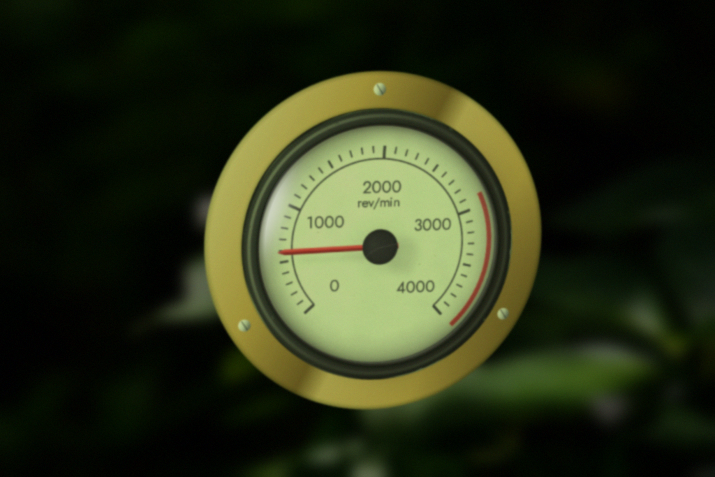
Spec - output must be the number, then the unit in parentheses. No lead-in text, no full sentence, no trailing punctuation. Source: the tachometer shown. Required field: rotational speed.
600 (rpm)
